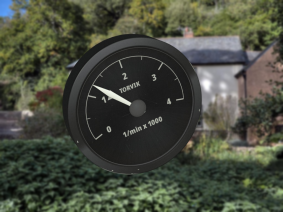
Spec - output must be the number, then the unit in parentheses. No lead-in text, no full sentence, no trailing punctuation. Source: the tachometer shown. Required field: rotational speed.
1250 (rpm)
